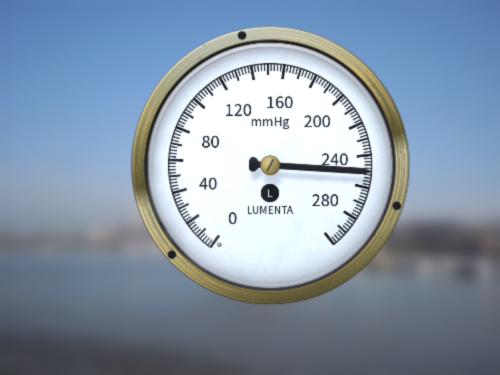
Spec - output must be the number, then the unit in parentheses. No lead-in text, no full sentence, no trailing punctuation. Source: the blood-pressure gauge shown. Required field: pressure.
250 (mmHg)
